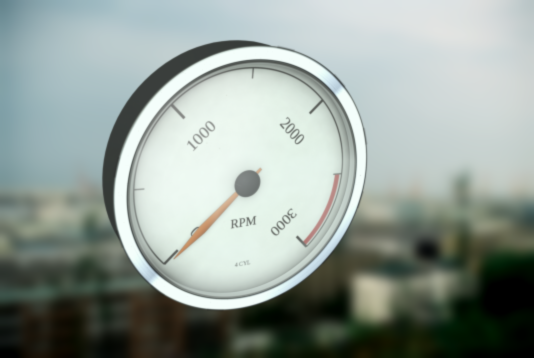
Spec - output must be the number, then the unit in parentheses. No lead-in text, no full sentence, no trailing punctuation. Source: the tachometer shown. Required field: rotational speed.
0 (rpm)
